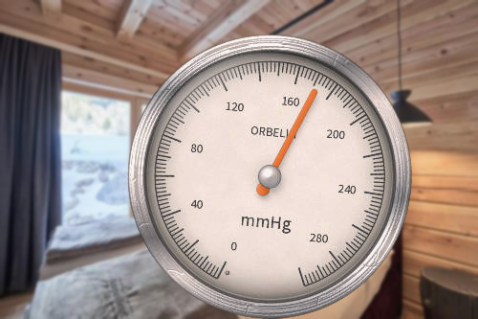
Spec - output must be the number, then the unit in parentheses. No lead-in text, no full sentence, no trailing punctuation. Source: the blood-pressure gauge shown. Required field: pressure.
172 (mmHg)
